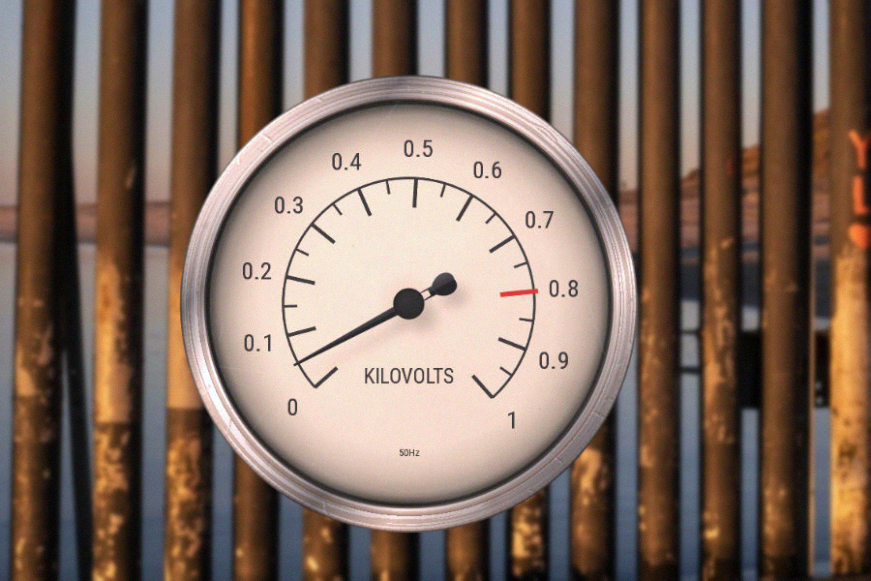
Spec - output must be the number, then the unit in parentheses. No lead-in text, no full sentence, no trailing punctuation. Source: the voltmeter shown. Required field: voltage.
0.05 (kV)
